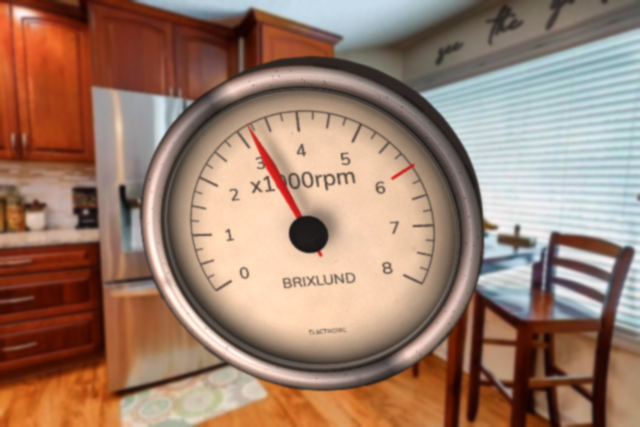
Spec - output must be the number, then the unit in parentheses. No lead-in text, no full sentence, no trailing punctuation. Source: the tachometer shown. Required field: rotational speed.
3250 (rpm)
